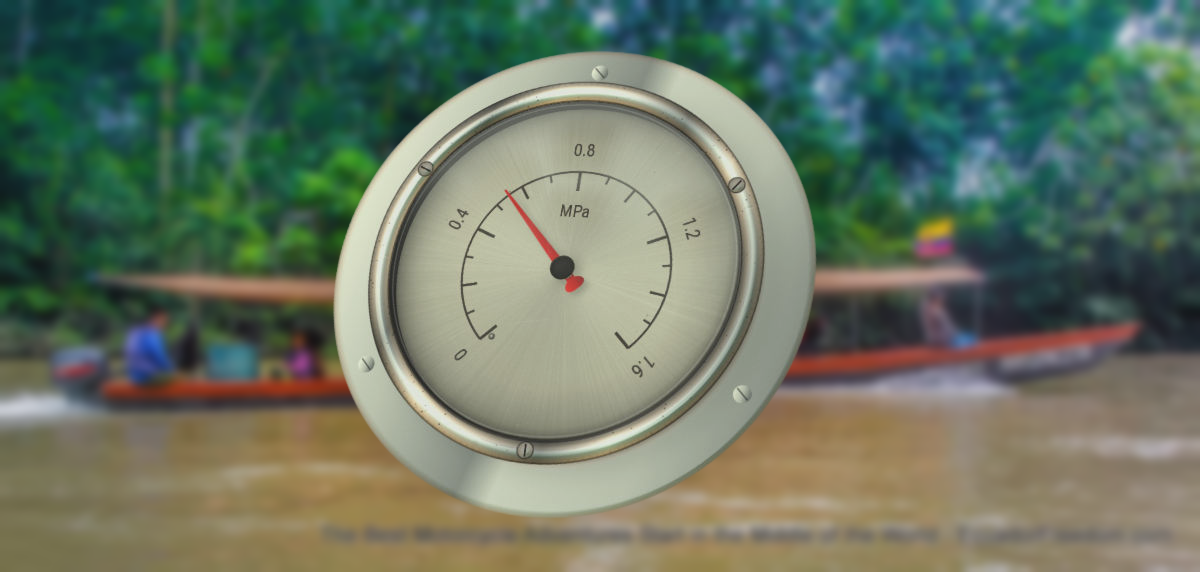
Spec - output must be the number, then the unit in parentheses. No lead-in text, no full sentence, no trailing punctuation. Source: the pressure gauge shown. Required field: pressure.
0.55 (MPa)
